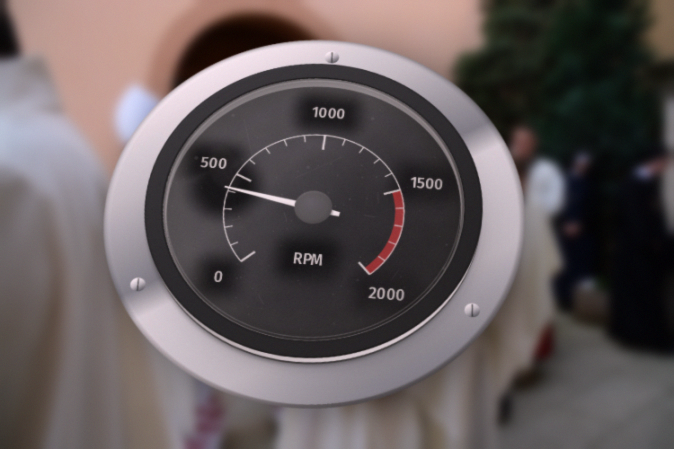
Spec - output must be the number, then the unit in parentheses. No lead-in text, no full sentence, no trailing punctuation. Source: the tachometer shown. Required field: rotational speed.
400 (rpm)
